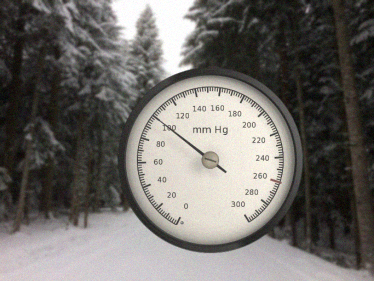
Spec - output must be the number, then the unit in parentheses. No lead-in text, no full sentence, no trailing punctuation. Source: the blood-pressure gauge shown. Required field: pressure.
100 (mmHg)
